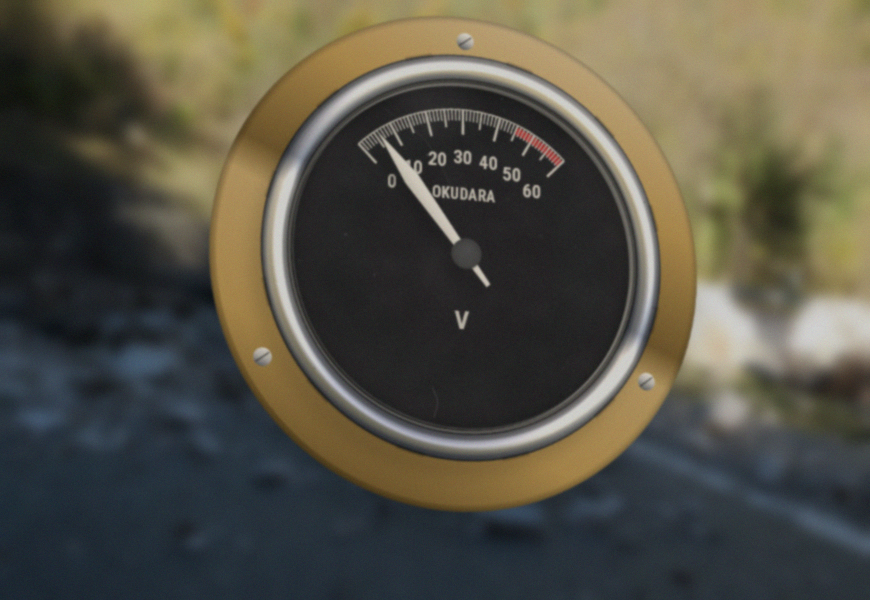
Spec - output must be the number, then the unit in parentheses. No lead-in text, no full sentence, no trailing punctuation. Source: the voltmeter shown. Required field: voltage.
5 (V)
